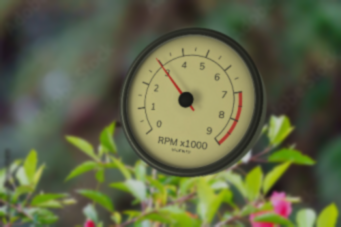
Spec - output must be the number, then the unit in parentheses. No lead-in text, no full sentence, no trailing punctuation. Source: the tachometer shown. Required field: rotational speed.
3000 (rpm)
